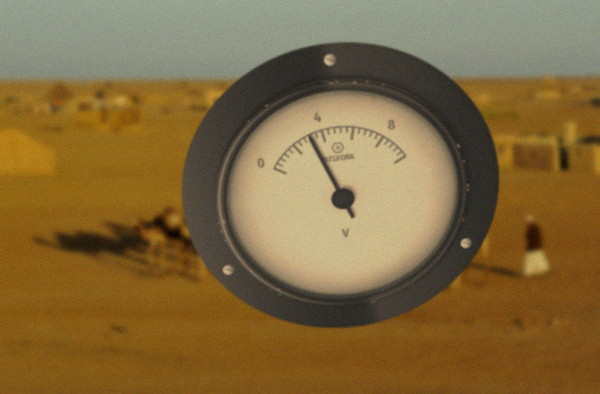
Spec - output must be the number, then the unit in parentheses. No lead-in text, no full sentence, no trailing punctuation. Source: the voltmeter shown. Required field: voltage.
3.2 (V)
